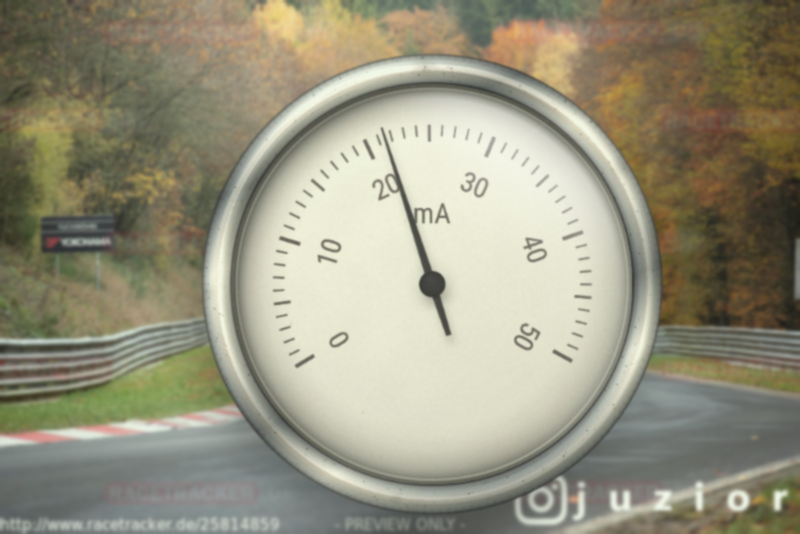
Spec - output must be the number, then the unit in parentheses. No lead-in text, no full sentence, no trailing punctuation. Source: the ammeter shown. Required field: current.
21.5 (mA)
